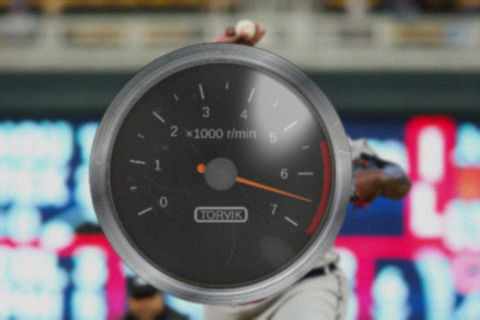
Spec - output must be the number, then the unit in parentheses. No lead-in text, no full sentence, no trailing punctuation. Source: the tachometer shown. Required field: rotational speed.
6500 (rpm)
